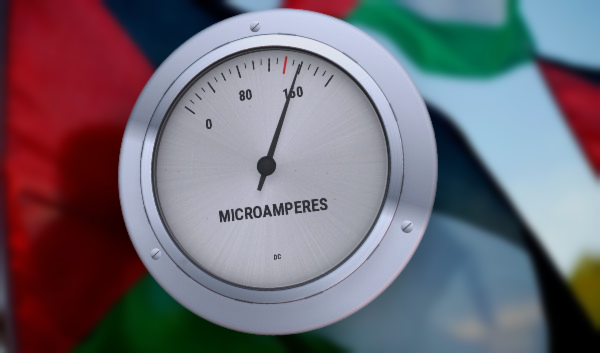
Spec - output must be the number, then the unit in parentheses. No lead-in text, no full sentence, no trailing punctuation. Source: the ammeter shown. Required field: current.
160 (µA)
